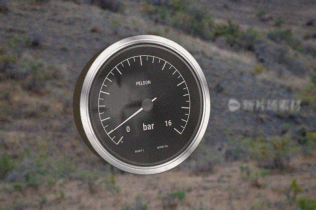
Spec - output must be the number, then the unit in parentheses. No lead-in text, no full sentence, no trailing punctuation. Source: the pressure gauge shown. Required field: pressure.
1 (bar)
